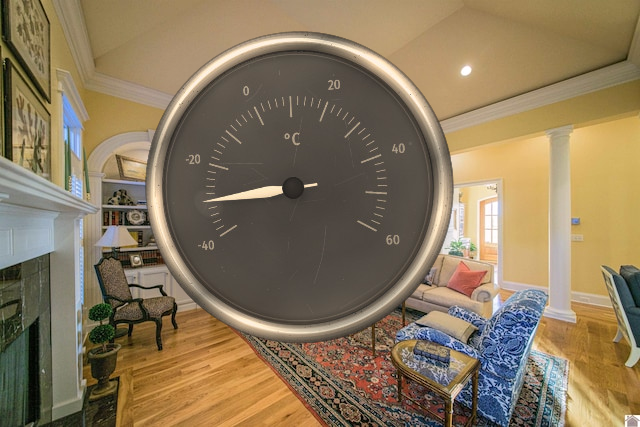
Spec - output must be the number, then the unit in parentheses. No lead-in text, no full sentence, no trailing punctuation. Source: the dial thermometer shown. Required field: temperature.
-30 (°C)
